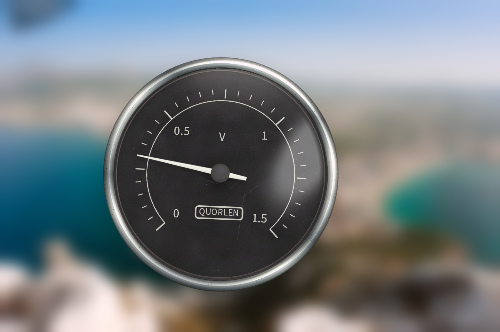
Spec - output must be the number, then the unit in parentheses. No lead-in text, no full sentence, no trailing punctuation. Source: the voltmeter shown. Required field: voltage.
0.3 (V)
